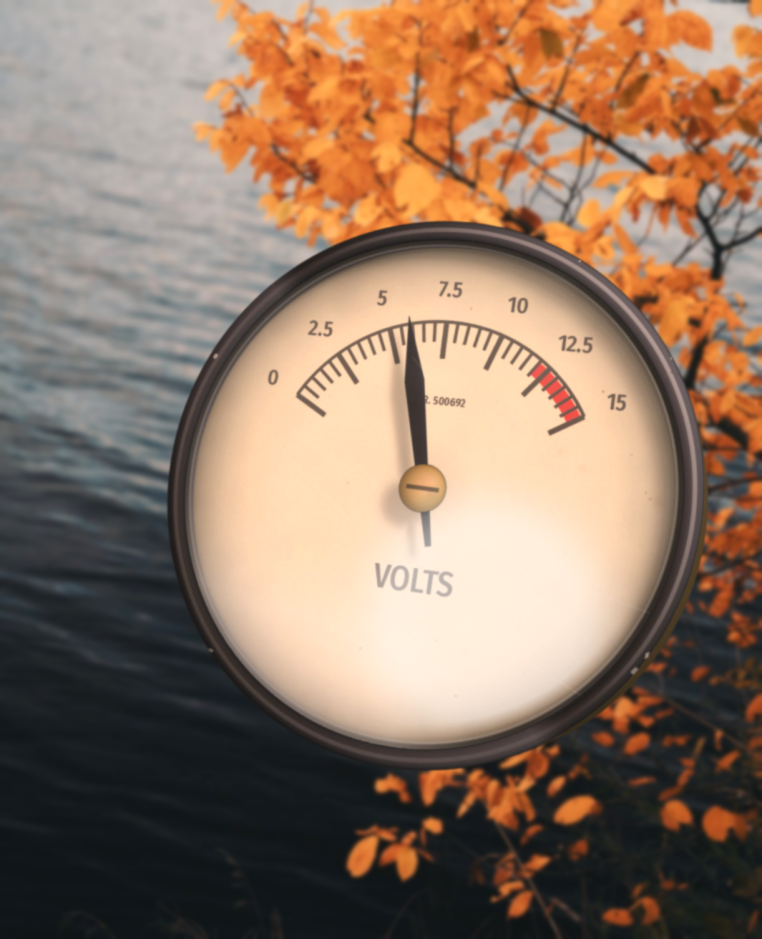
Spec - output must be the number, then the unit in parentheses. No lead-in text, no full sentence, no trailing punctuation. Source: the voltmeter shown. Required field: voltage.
6 (V)
